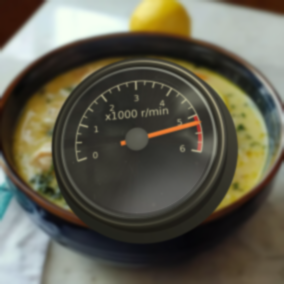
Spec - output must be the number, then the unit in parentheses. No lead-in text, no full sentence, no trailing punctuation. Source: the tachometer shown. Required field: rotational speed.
5250 (rpm)
